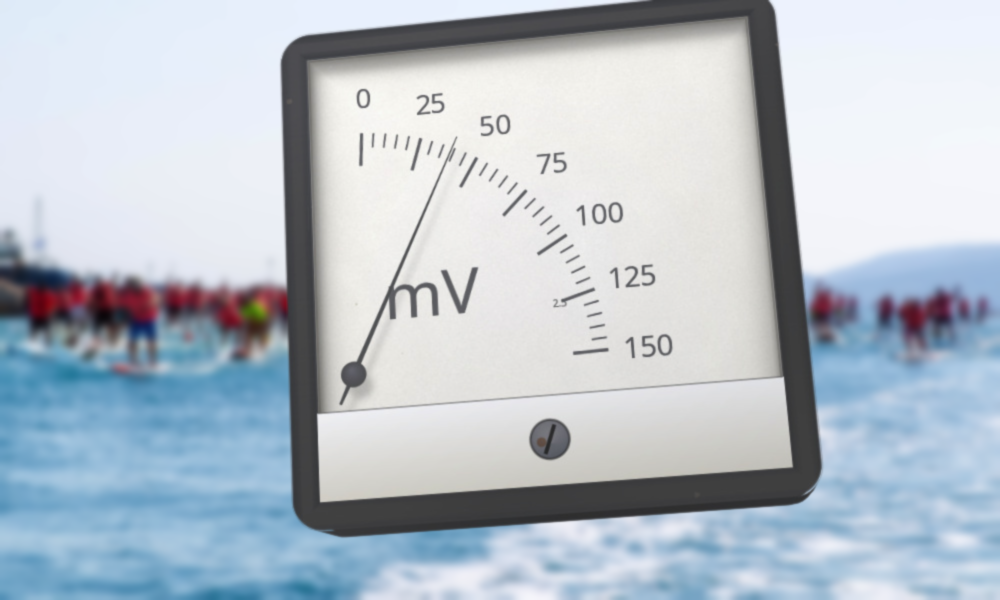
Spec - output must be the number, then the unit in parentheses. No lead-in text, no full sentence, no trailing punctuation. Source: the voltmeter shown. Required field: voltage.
40 (mV)
